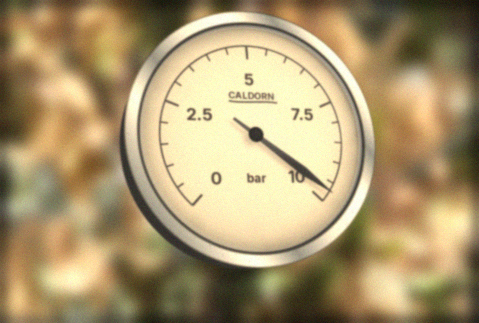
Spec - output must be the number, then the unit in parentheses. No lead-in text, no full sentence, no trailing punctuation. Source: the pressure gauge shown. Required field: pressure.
9.75 (bar)
